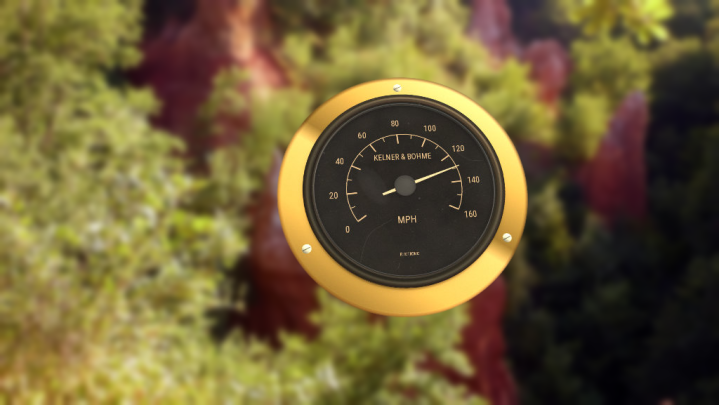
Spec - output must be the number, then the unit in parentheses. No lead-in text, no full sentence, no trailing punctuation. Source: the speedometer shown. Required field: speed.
130 (mph)
